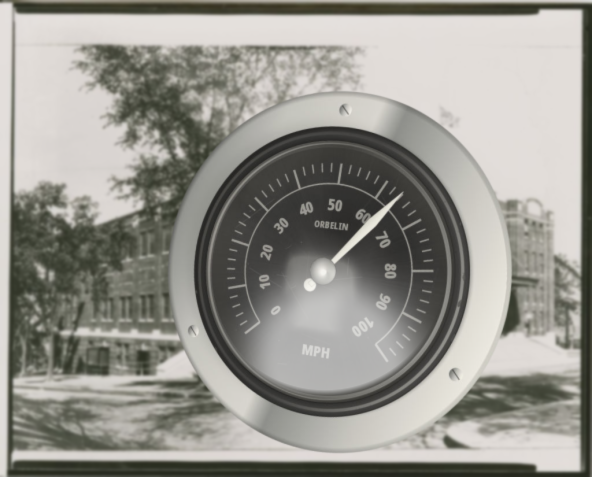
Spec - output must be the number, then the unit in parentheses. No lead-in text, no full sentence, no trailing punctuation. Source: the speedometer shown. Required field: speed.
64 (mph)
